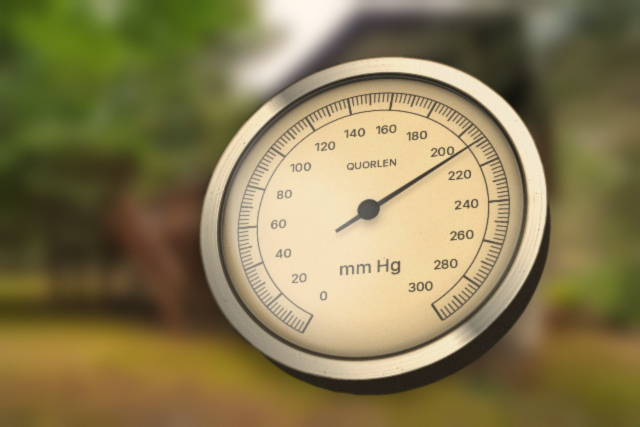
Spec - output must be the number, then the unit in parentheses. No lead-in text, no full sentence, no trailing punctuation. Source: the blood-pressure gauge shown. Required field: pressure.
210 (mmHg)
